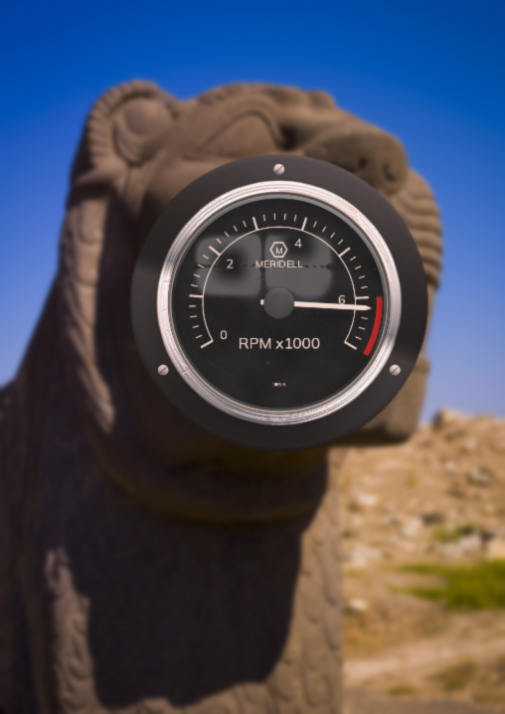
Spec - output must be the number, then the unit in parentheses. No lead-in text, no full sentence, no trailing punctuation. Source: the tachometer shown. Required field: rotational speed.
6200 (rpm)
